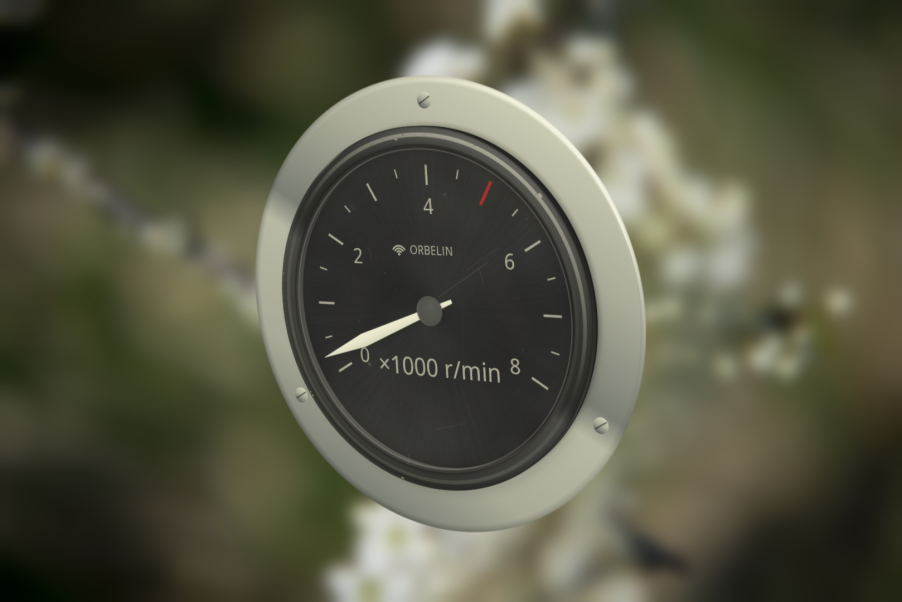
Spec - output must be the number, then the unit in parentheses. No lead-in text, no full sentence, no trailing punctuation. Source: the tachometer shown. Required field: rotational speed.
250 (rpm)
